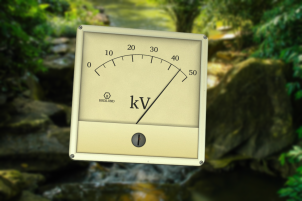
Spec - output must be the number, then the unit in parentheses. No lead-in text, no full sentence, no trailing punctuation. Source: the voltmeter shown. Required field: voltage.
45 (kV)
